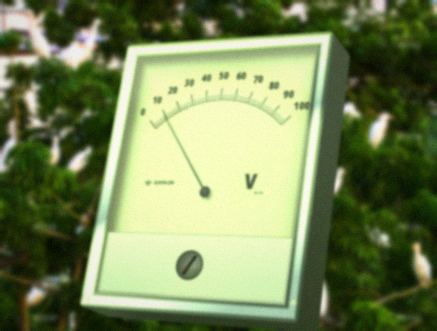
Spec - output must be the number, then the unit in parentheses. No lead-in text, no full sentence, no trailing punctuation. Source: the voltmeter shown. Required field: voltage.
10 (V)
